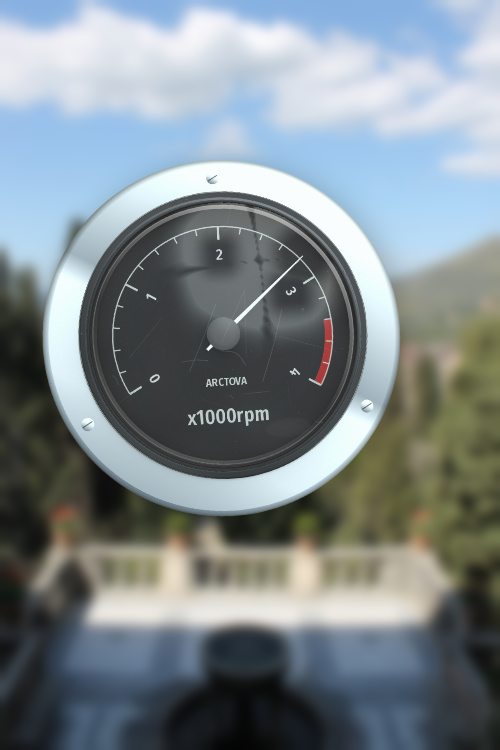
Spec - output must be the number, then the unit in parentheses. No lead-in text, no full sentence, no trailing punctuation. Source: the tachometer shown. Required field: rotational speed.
2800 (rpm)
